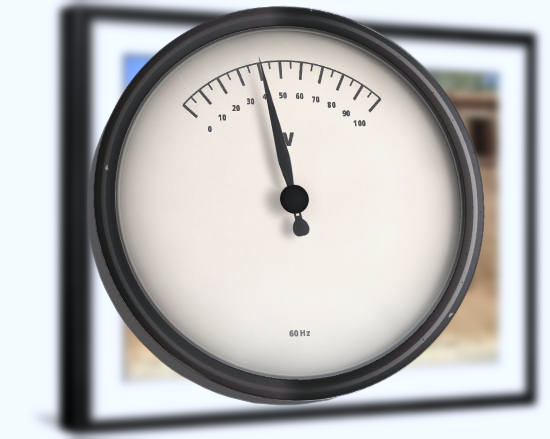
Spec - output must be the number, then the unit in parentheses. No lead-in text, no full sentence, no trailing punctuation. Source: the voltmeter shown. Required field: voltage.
40 (V)
